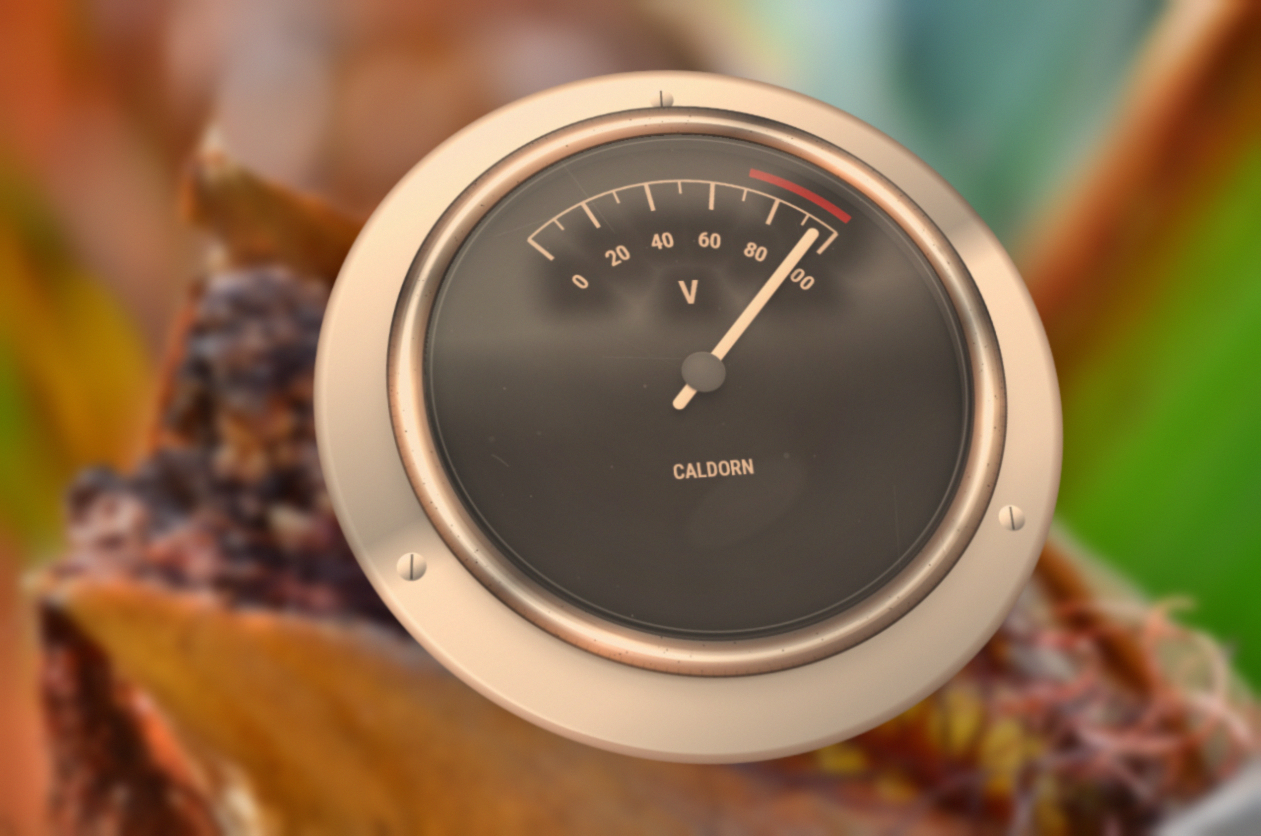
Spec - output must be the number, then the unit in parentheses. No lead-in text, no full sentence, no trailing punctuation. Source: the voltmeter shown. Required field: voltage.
95 (V)
